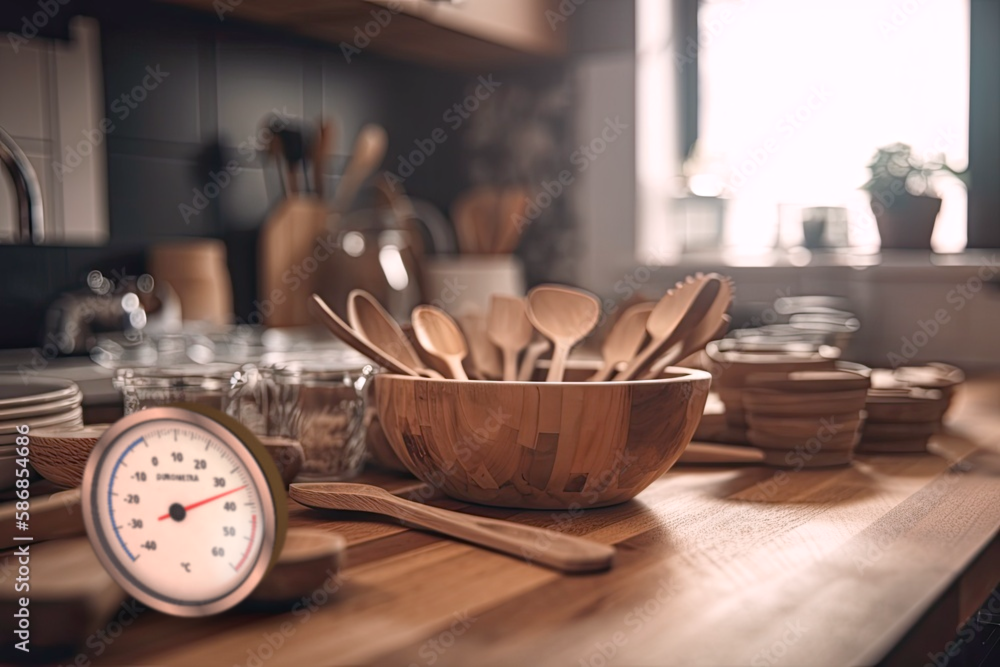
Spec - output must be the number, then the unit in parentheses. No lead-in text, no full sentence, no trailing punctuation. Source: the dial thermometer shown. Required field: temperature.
35 (°C)
